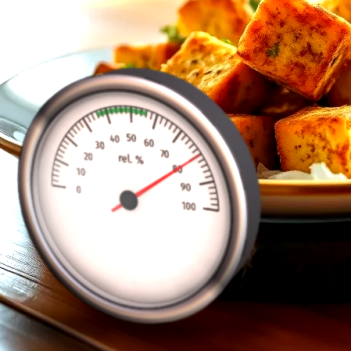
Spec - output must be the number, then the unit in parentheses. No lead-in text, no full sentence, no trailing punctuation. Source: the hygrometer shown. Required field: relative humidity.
80 (%)
